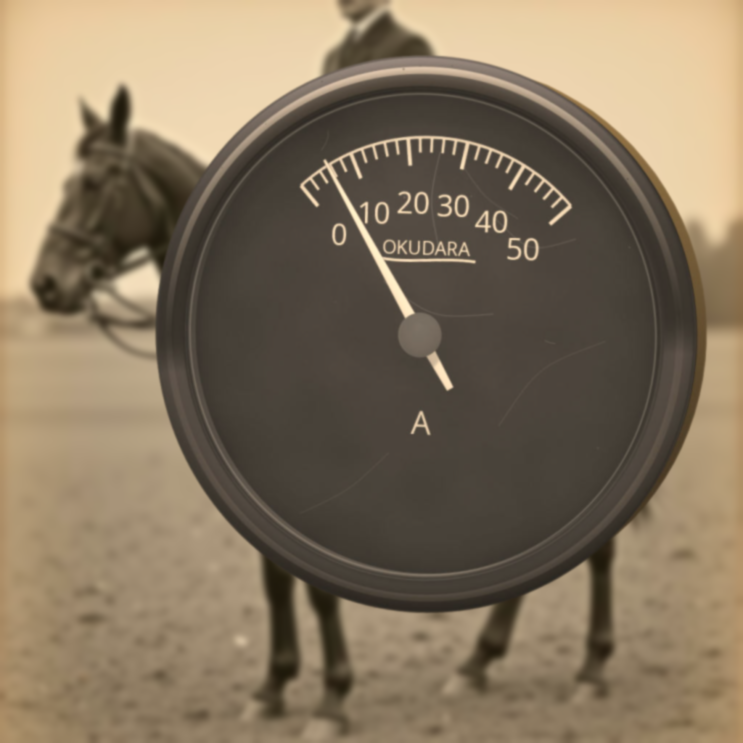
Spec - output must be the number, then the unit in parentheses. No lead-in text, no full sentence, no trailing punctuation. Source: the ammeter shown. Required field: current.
6 (A)
